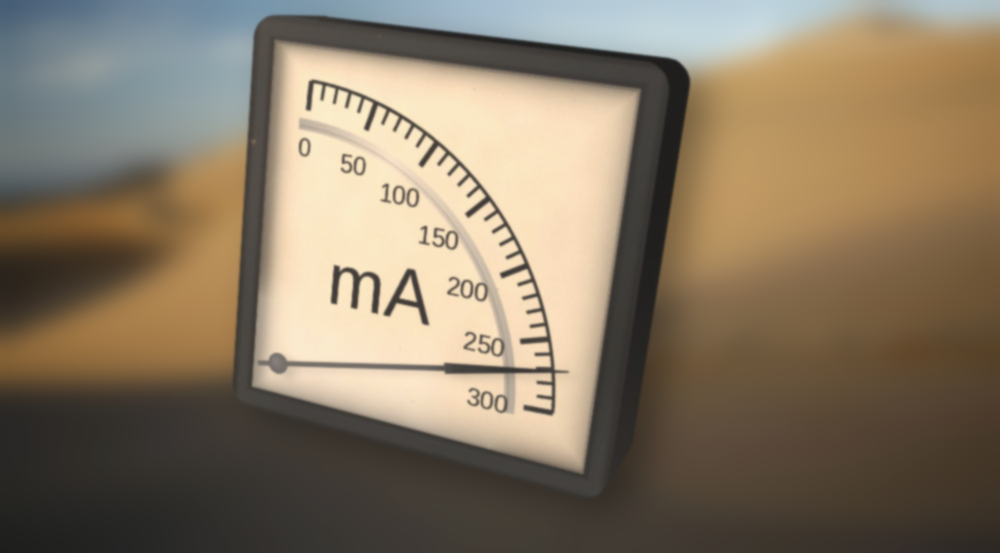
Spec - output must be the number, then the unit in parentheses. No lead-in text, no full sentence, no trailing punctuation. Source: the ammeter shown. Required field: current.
270 (mA)
